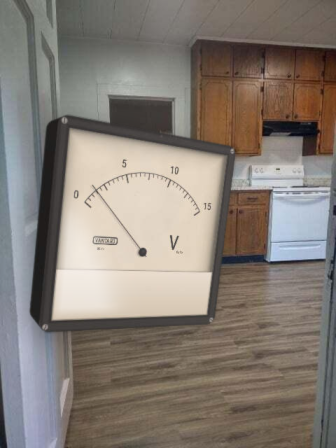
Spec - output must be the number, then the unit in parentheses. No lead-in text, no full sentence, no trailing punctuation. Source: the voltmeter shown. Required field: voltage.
1.5 (V)
